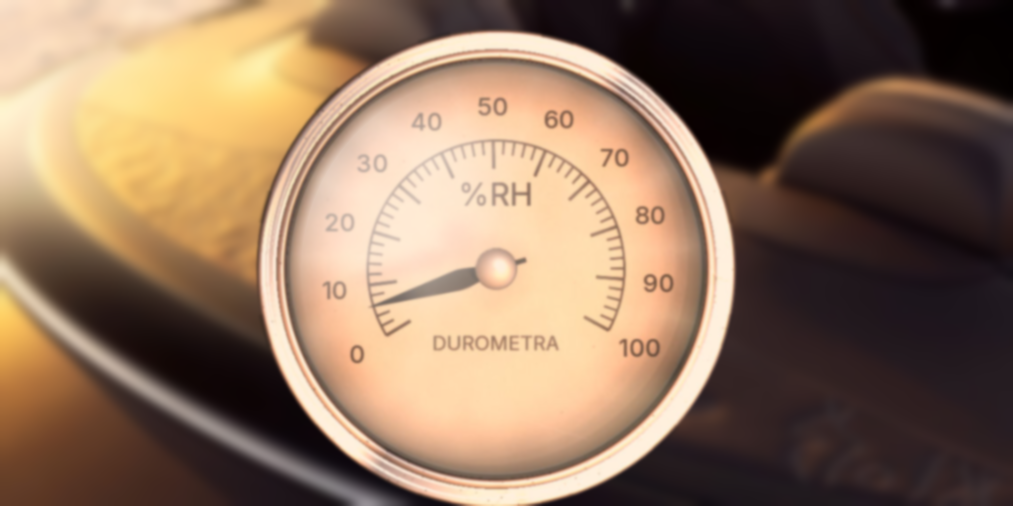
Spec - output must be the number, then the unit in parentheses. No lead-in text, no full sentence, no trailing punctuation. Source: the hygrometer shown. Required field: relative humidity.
6 (%)
